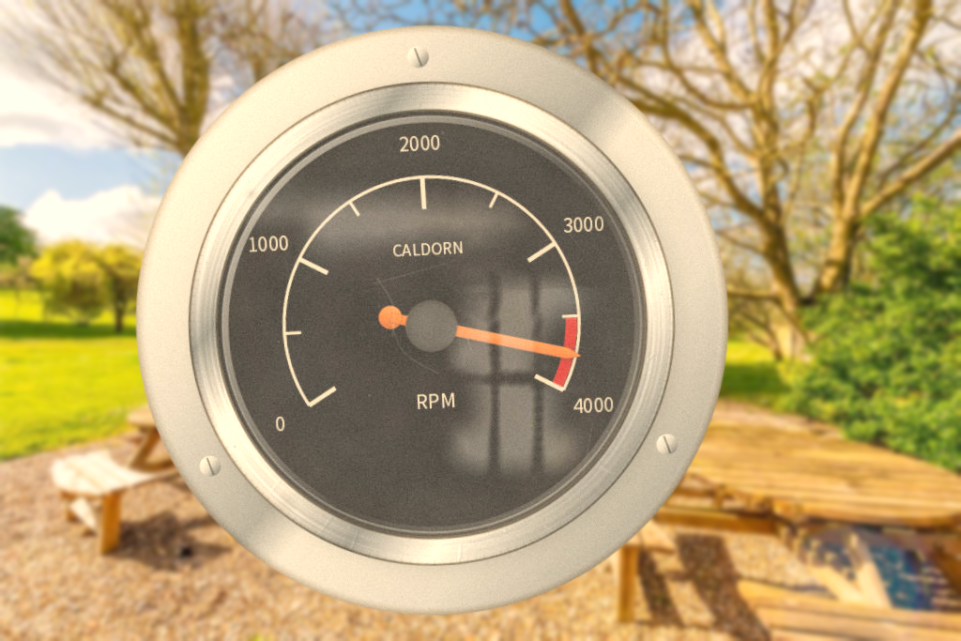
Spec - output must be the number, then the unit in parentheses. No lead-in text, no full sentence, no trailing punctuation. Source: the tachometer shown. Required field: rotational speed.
3750 (rpm)
